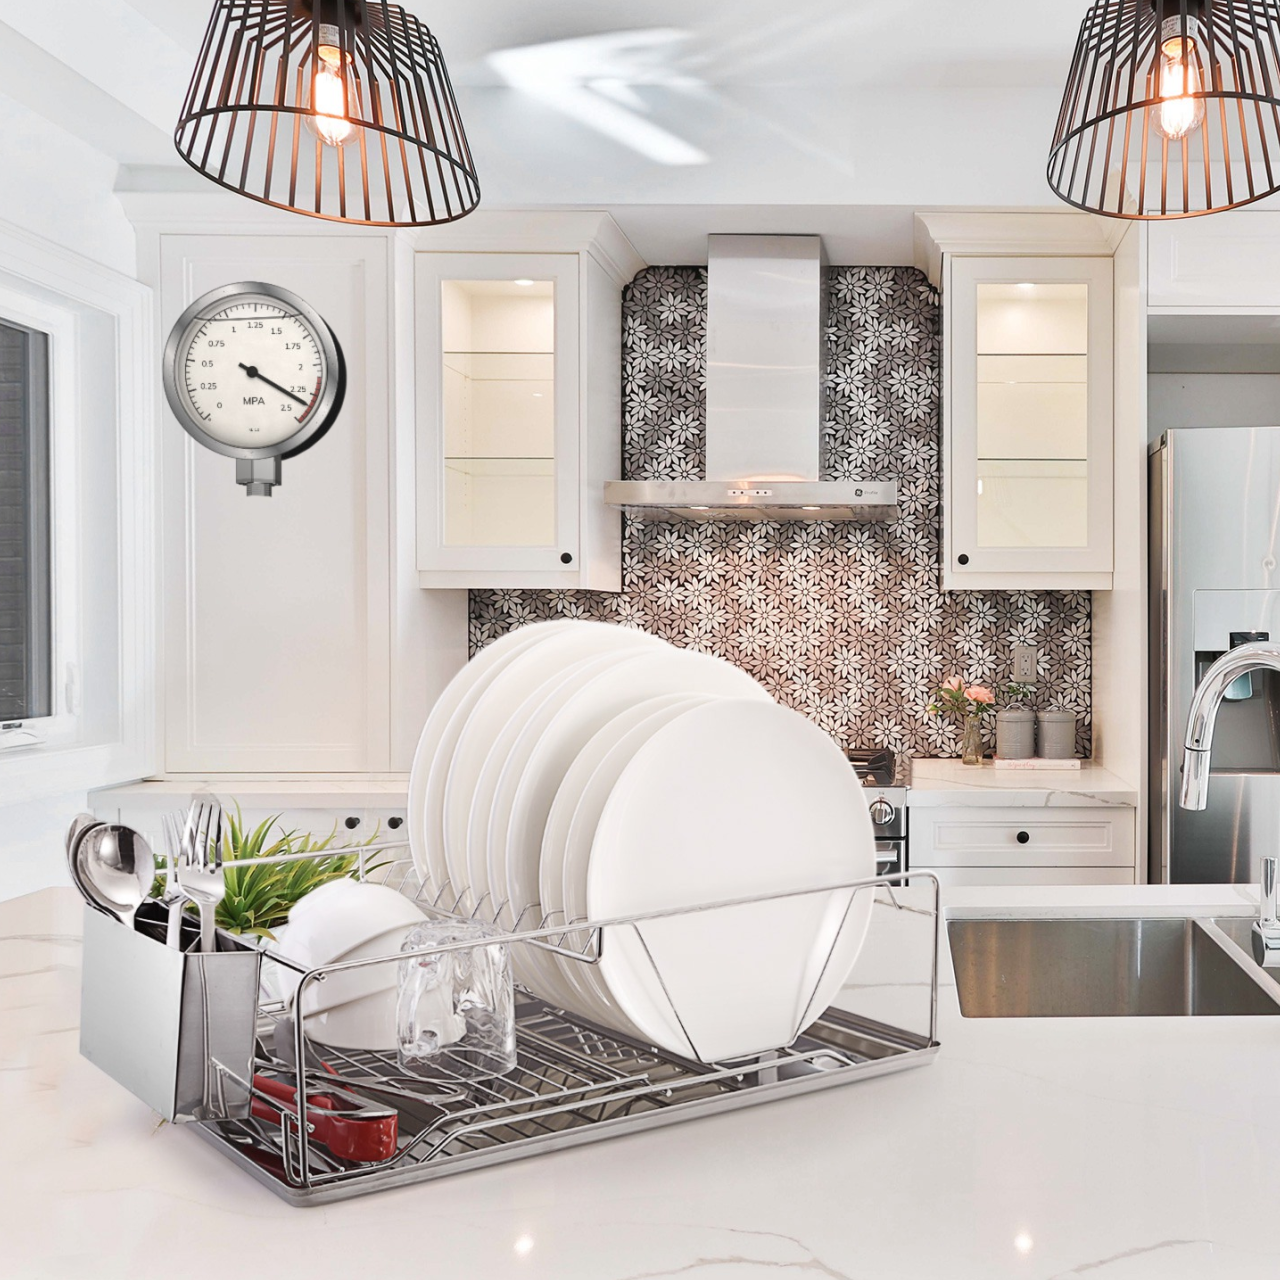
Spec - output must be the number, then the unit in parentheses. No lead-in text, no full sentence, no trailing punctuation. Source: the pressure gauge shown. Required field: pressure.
2.35 (MPa)
